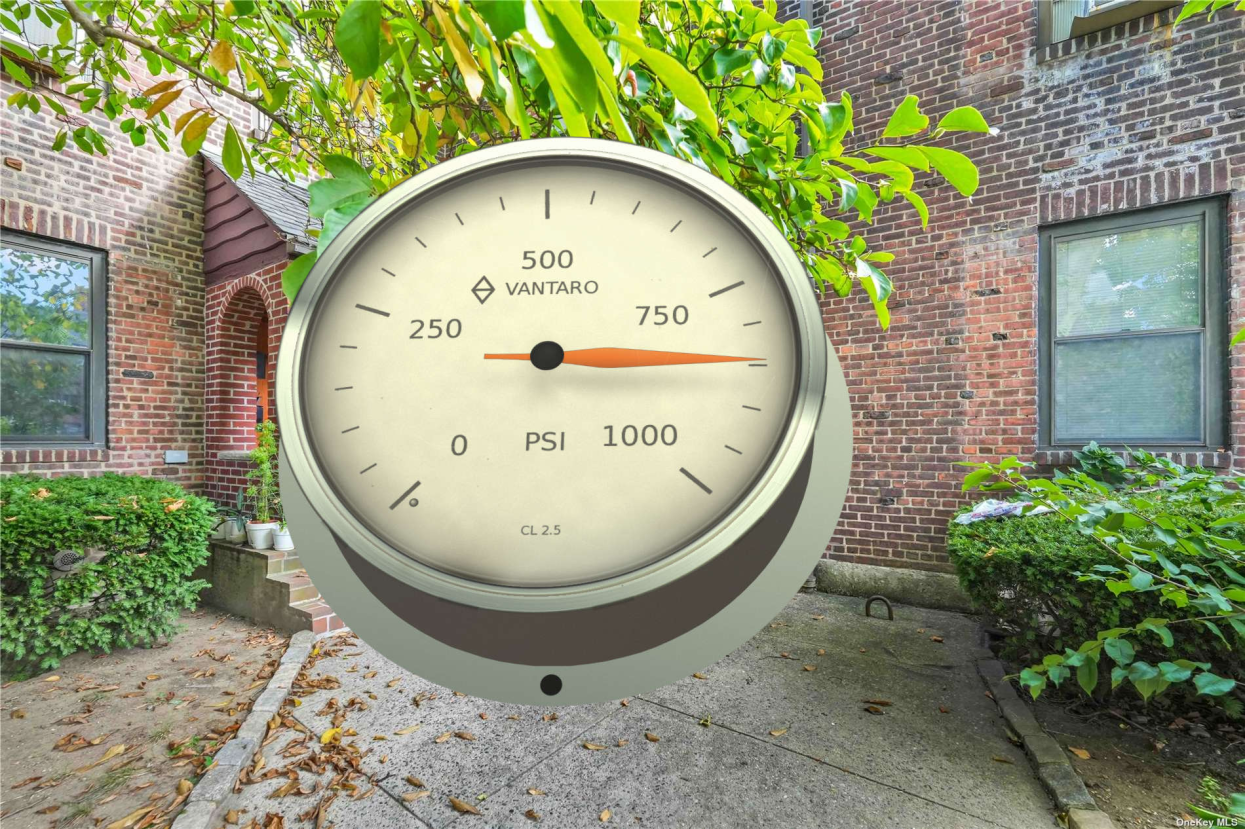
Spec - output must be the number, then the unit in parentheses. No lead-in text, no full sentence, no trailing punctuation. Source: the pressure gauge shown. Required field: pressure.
850 (psi)
